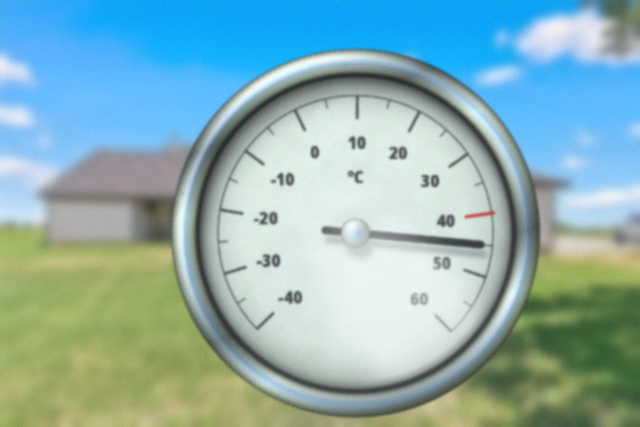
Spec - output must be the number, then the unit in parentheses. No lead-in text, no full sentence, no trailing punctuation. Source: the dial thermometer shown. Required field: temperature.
45 (°C)
